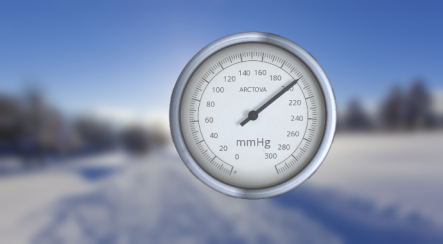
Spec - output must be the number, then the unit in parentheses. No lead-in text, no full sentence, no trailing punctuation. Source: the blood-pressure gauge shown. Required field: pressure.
200 (mmHg)
